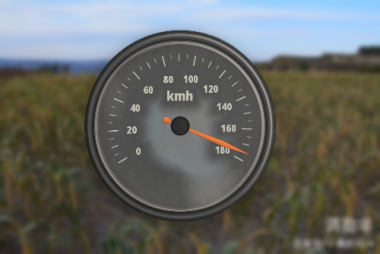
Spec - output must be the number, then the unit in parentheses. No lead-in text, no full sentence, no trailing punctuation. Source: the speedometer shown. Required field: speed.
175 (km/h)
